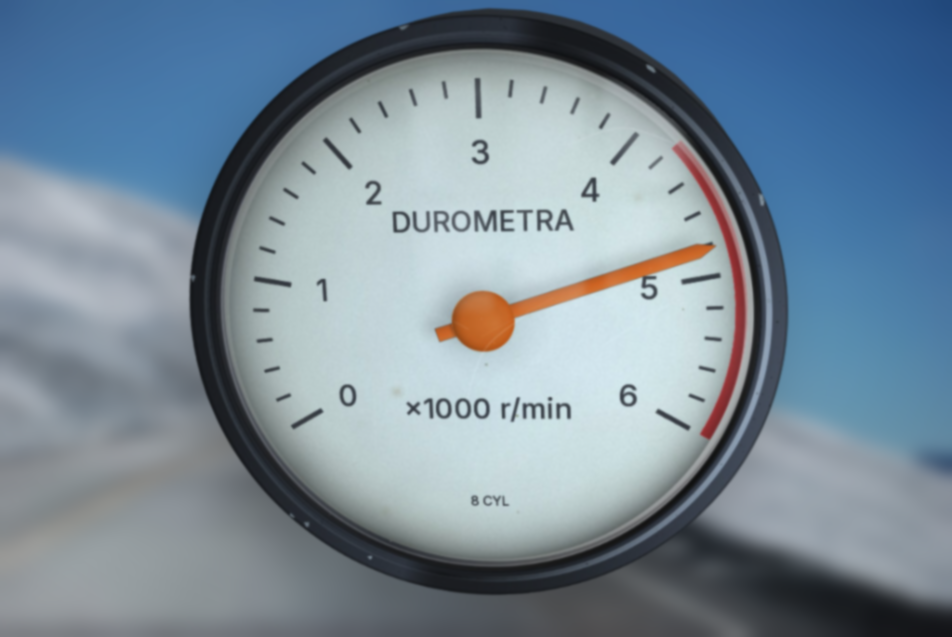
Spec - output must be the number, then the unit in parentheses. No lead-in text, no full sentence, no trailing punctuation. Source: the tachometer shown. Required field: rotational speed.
4800 (rpm)
